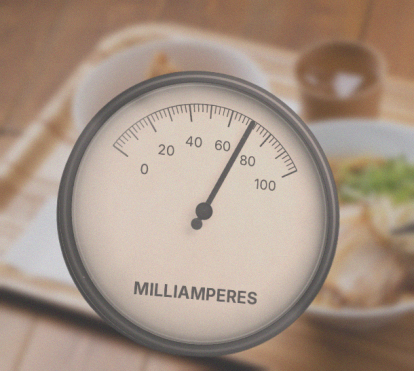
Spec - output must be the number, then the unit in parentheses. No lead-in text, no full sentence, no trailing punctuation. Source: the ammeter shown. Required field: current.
70 (mA)
